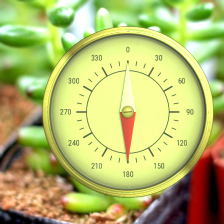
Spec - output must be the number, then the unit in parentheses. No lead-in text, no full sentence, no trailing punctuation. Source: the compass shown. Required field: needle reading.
180 (°)
